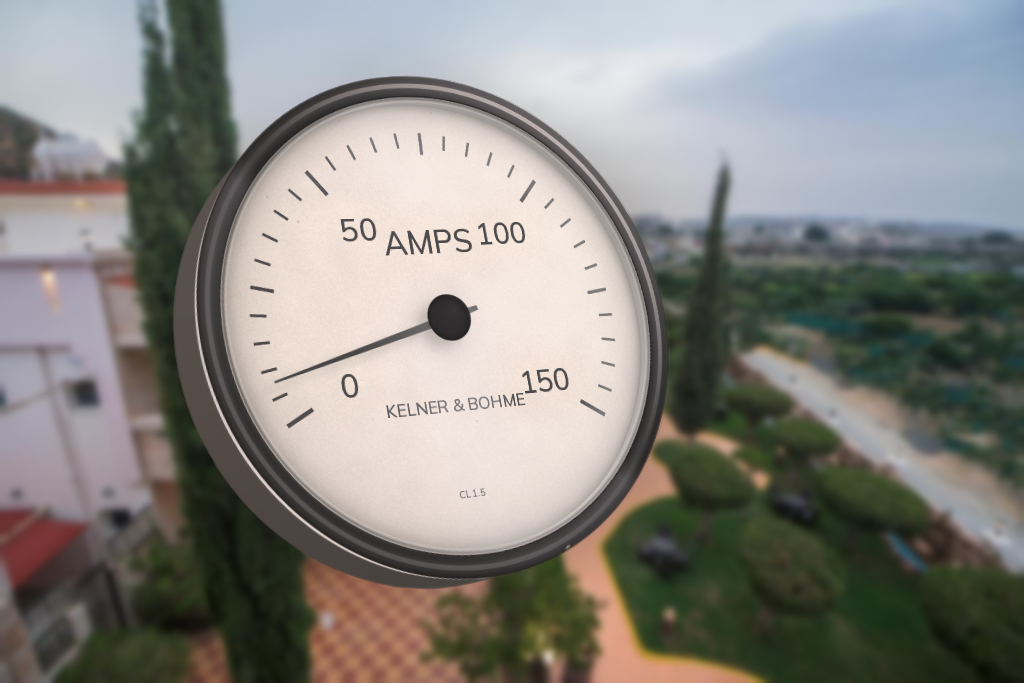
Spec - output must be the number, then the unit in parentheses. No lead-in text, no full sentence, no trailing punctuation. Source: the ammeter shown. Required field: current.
7.5 (A)
